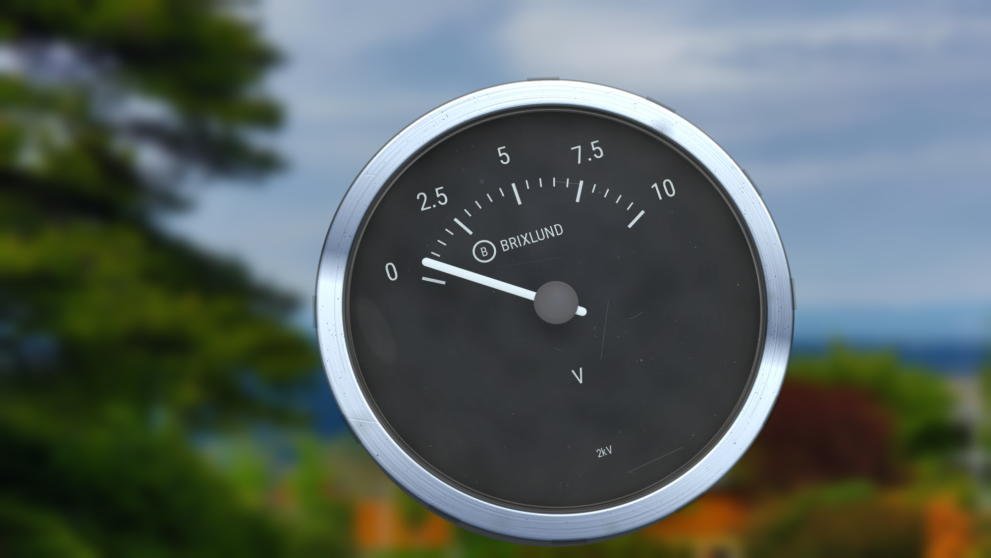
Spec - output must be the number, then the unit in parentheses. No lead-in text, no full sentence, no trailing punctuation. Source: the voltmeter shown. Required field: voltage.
0.5 (V)
